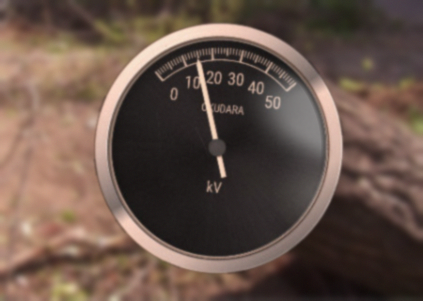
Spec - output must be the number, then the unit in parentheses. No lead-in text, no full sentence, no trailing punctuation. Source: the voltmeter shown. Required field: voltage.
15 (kV)
